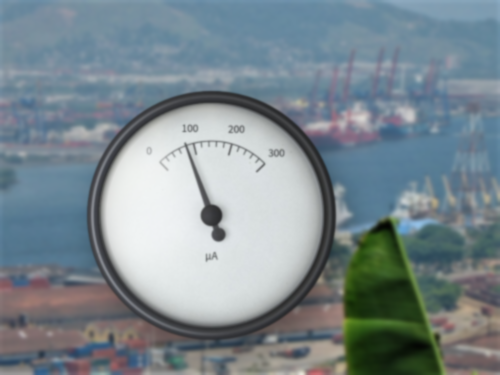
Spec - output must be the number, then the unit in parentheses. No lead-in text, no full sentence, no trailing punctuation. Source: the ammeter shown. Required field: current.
80 (µA)
